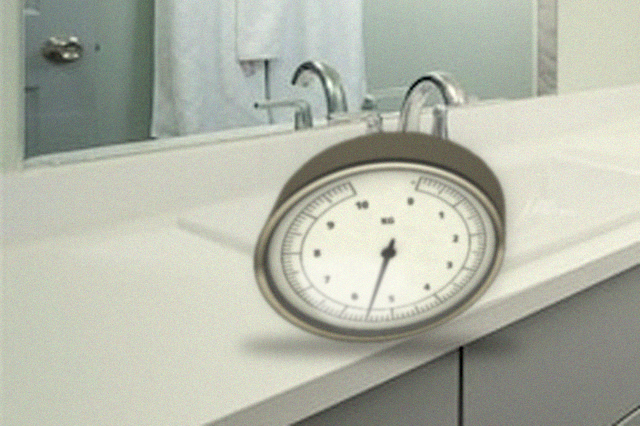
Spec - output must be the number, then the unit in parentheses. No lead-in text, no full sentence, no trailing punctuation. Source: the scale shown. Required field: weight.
5.5 (kg)
